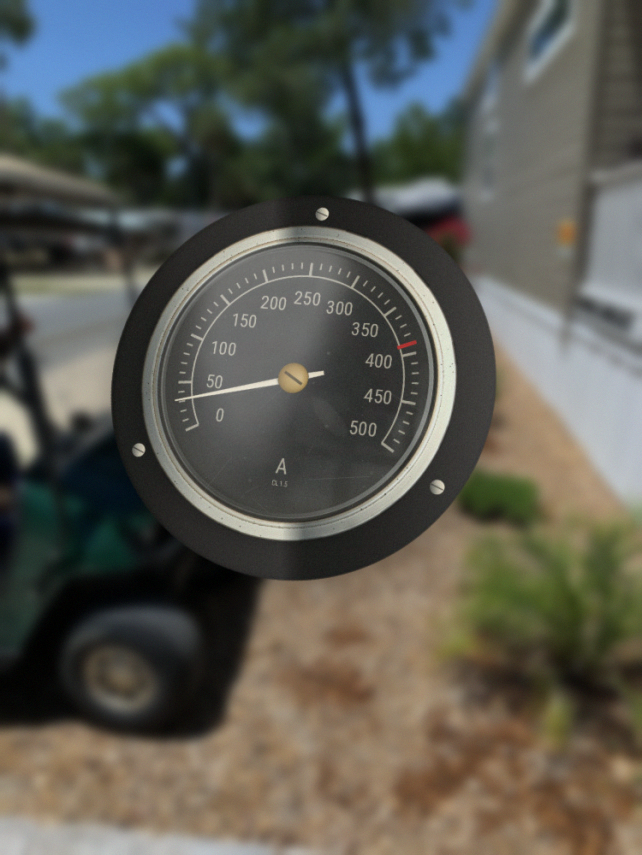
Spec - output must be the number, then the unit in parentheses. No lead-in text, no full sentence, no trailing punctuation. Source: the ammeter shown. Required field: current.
30 (A)
